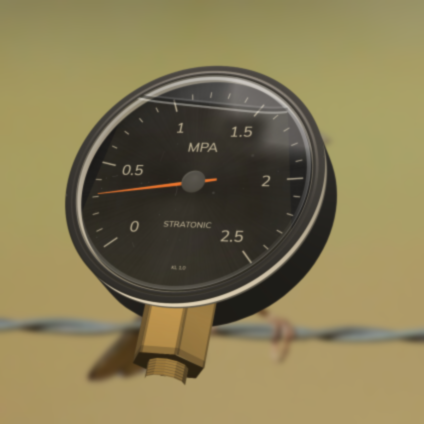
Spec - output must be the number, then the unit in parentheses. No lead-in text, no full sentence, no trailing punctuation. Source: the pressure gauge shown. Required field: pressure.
0.3 (MPa)
